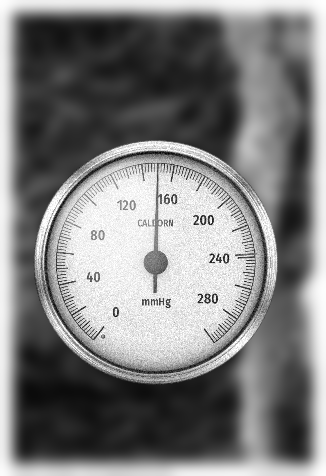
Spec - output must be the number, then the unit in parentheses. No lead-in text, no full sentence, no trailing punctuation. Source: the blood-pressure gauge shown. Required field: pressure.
150 (mmHg)
